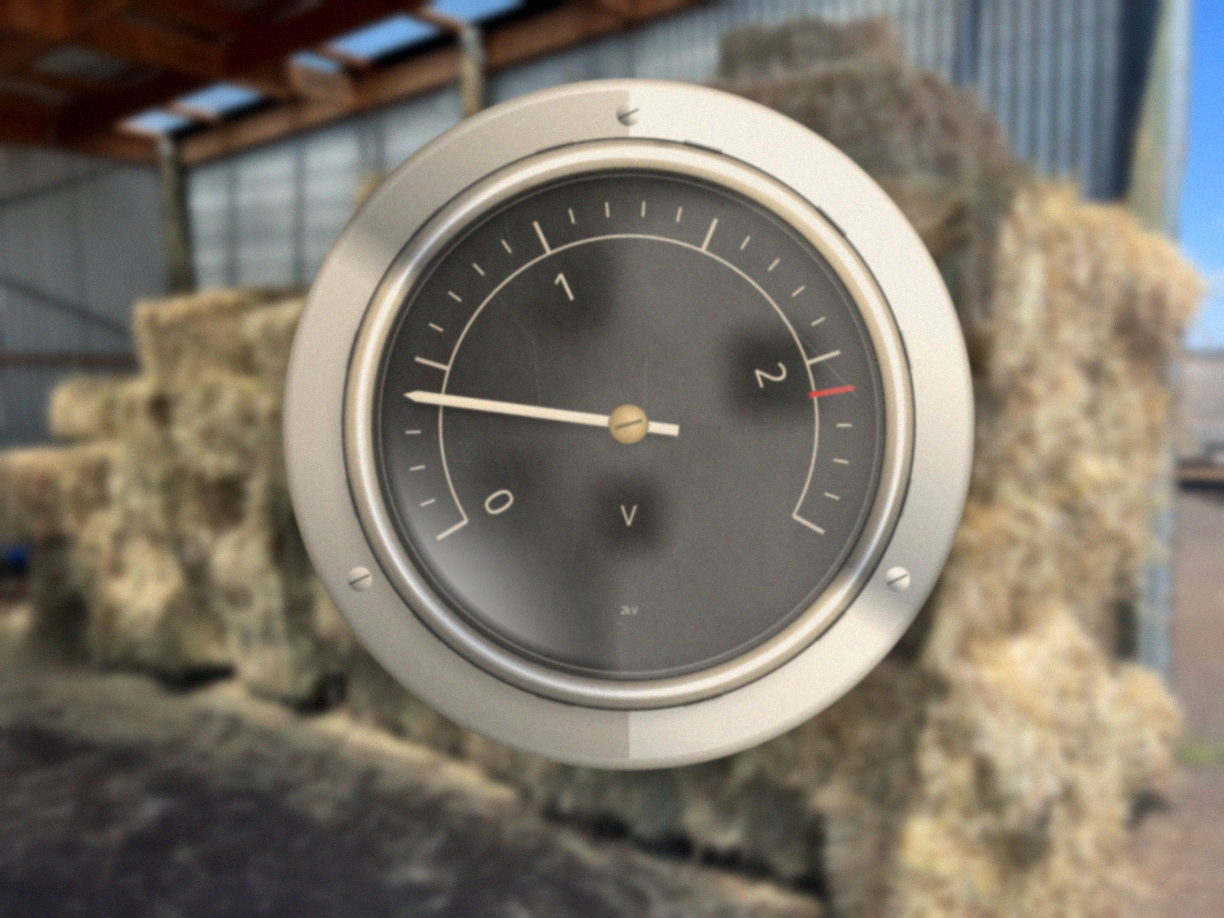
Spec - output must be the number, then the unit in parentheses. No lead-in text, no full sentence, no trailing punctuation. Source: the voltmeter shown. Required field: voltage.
0.4 (V)
